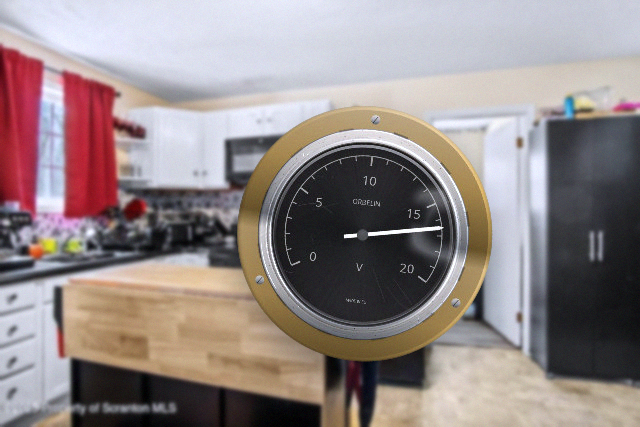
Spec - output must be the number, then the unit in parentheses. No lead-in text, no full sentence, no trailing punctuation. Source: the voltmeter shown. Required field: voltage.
16.5 (V)
